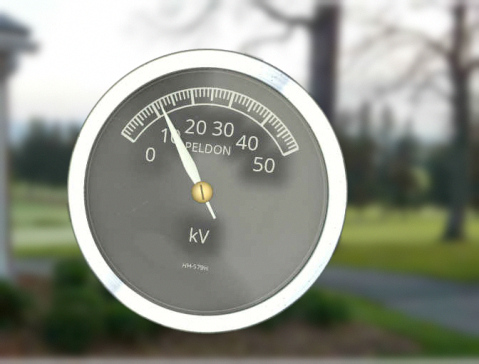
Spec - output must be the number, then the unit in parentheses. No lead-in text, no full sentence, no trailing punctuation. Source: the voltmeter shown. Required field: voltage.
12 (kV)
